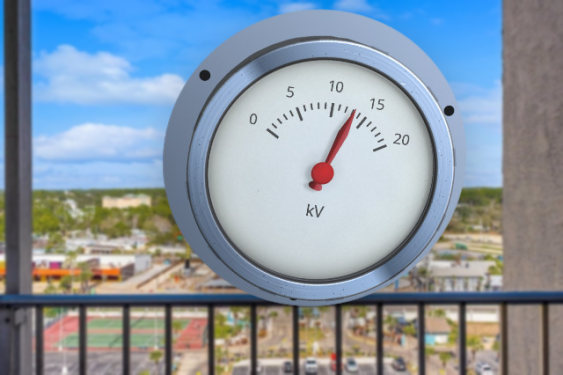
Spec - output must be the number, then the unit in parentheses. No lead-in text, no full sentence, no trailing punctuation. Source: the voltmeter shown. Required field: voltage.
13 (kV)
